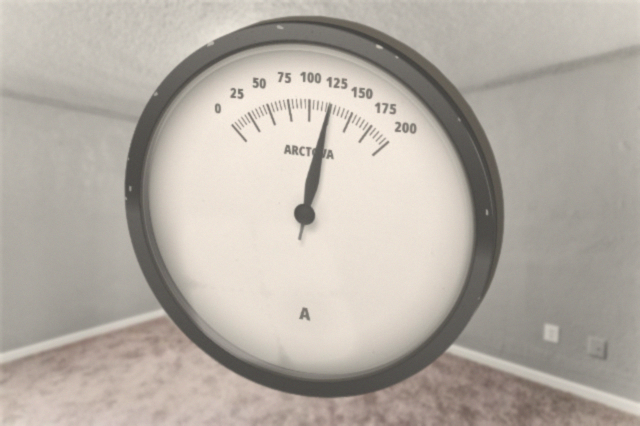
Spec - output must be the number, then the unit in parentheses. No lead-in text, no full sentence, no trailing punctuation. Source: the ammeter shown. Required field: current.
125 (A)
